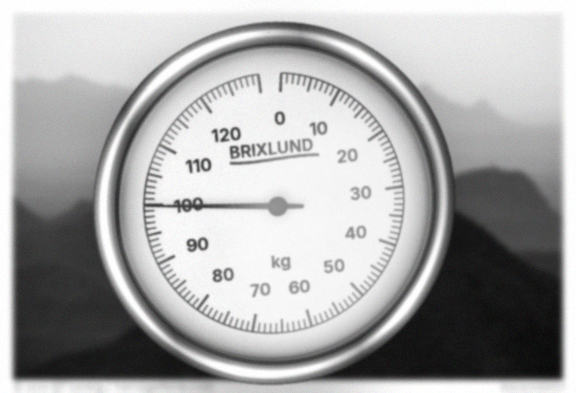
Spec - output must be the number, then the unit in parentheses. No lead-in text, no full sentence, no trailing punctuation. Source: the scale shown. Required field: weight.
100 (kg)
